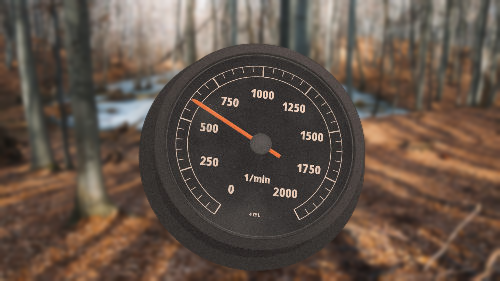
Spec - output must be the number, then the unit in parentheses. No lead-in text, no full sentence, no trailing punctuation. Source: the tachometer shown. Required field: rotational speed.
600 (rpm)
